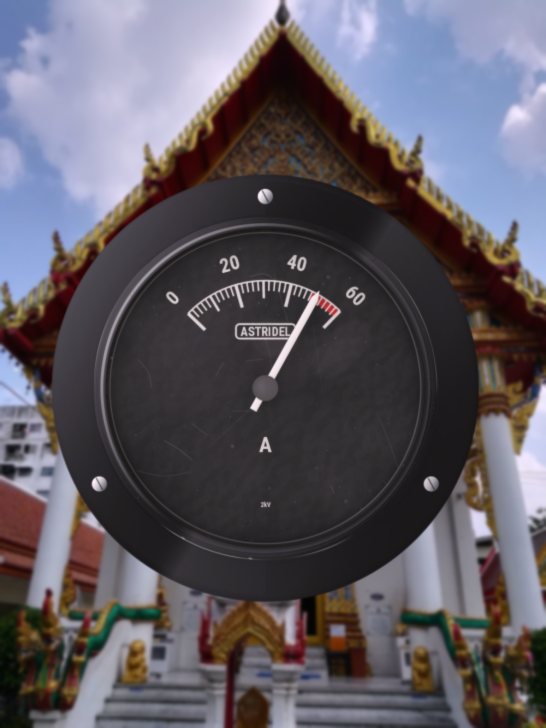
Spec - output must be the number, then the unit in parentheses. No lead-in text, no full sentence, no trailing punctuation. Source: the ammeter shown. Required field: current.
50 (A)
